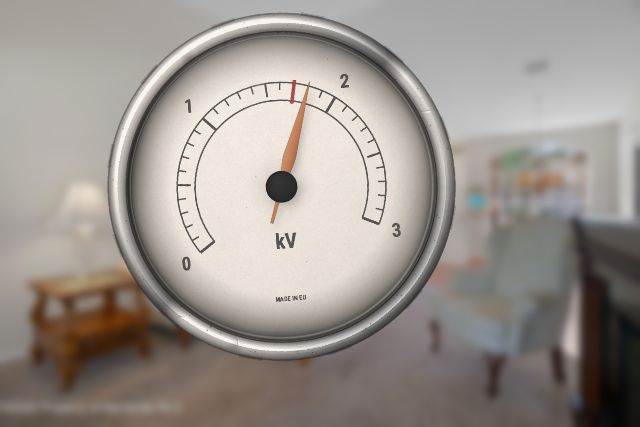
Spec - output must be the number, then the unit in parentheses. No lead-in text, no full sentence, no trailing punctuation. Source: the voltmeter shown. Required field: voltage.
1.8 (kV)
